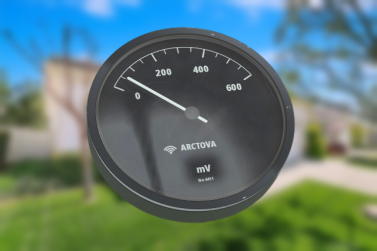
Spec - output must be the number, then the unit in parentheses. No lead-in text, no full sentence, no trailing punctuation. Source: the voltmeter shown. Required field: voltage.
50 (mV)
